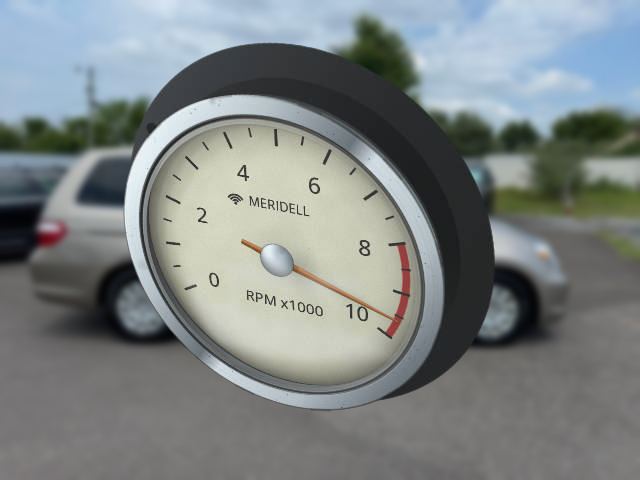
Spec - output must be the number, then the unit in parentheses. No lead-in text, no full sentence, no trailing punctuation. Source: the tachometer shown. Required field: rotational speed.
9500 (rpm)
